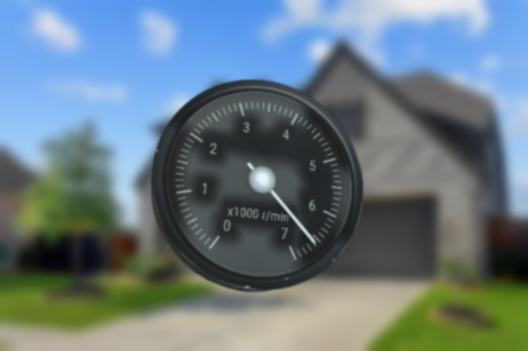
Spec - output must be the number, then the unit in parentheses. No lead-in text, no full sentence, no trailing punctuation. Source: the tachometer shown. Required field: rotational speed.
6600 (rpm)
